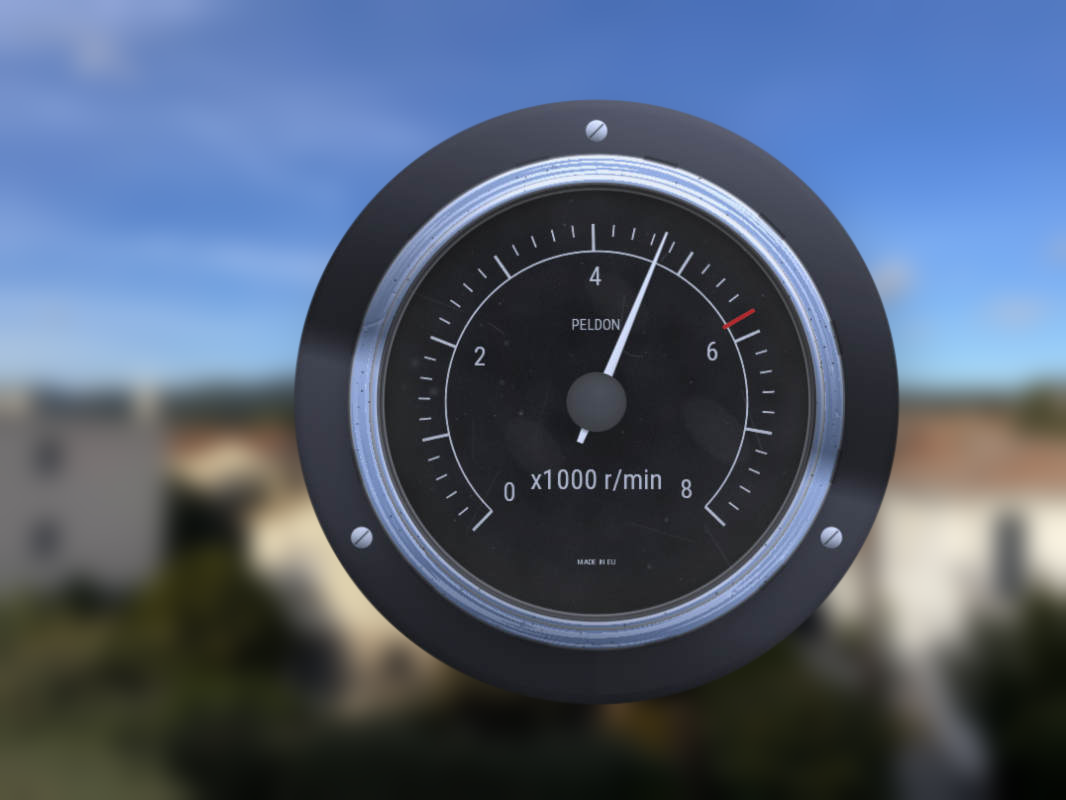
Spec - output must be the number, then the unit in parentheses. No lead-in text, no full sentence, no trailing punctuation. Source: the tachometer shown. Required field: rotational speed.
4700 (rpm)
